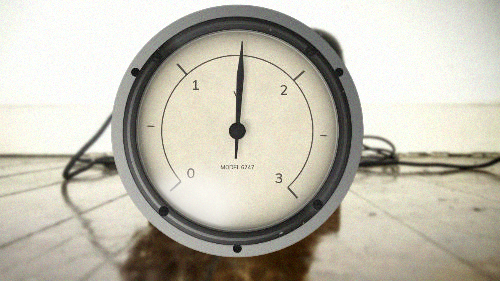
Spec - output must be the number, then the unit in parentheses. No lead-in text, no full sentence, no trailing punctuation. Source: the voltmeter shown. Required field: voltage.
1.5 (V)
